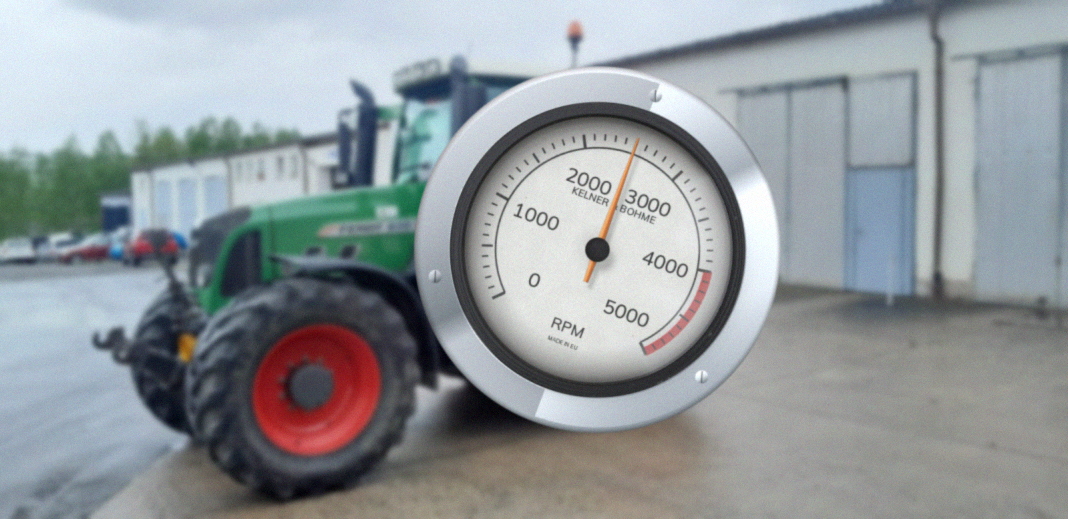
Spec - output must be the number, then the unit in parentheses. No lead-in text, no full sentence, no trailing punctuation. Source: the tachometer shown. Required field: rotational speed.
2500 (rpm)
